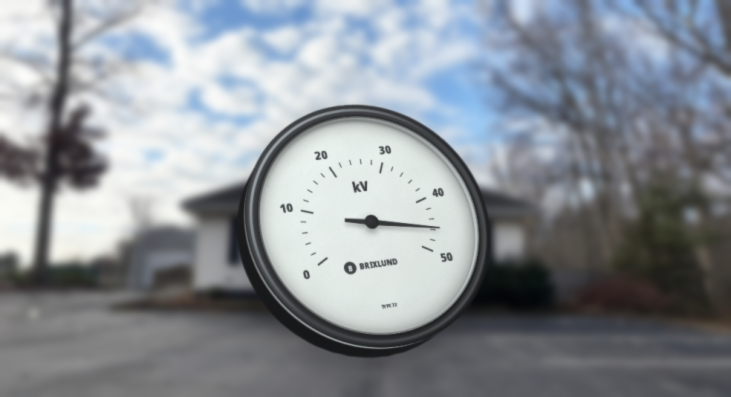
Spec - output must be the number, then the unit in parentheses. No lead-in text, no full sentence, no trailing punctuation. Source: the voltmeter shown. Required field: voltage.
46 (kV)
